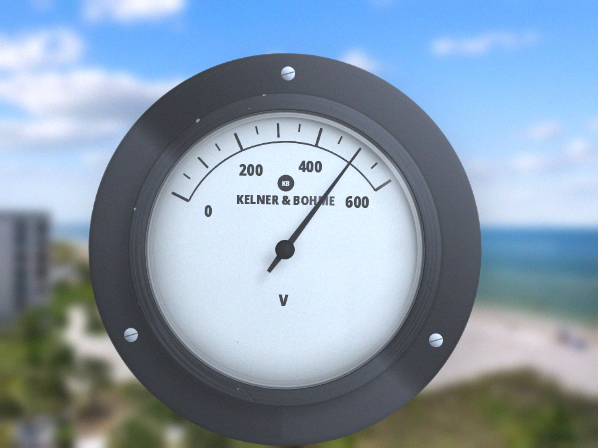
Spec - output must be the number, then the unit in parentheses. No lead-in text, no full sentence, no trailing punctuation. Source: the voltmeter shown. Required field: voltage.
500 (V)
